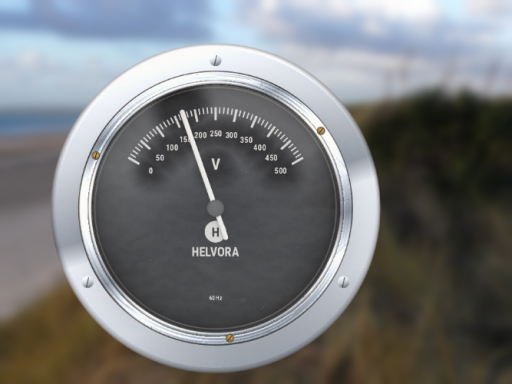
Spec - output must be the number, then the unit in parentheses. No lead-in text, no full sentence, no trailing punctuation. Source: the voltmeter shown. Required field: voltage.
170 (V)
